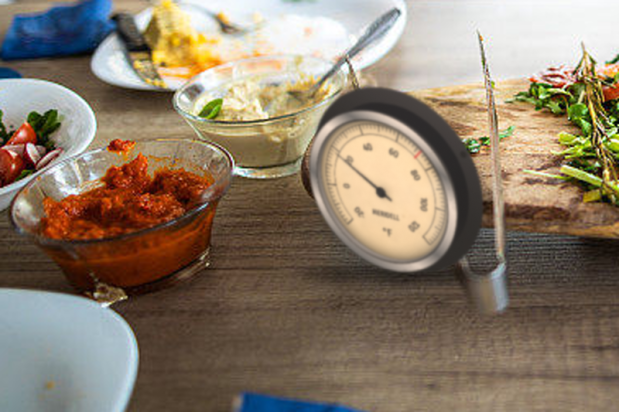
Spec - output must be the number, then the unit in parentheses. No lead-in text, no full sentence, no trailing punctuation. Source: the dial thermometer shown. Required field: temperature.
20 (°F)
